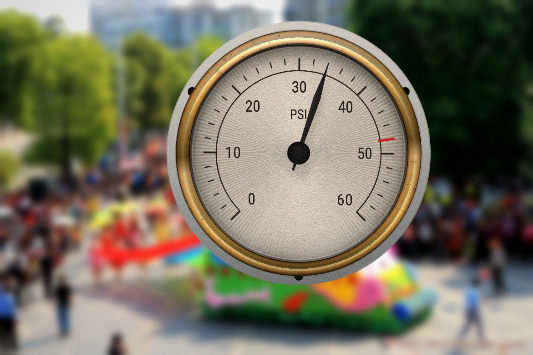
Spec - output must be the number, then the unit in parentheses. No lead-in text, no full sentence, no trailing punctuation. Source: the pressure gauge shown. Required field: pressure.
34 (psi)
